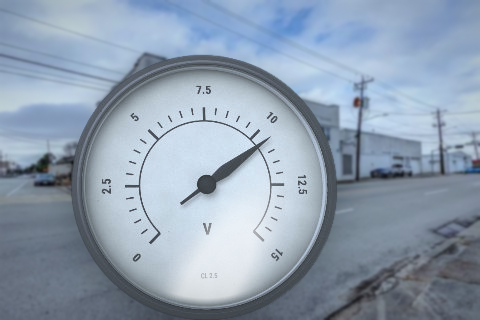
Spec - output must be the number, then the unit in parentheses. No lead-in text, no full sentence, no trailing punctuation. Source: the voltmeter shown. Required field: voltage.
10.5 (V)
